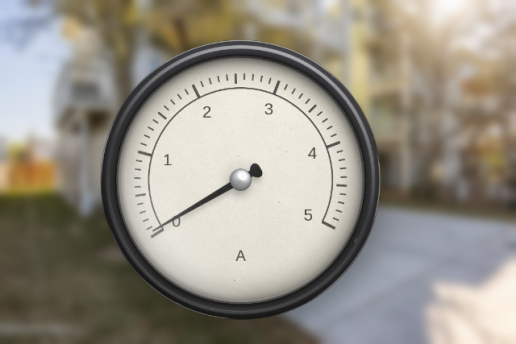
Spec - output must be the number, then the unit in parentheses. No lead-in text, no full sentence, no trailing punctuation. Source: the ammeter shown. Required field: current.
0.05 (A)
